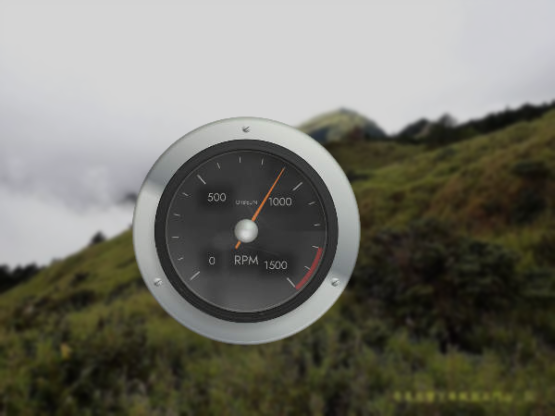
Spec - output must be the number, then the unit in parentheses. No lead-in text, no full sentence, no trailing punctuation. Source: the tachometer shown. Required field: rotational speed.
900 (rpm)
